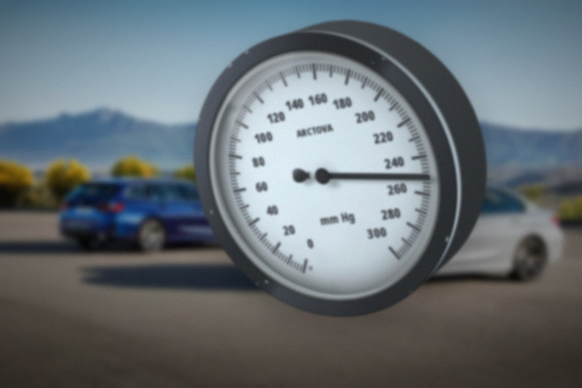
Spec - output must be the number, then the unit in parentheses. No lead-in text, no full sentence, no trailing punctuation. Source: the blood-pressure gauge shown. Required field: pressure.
250 (mmHg)
